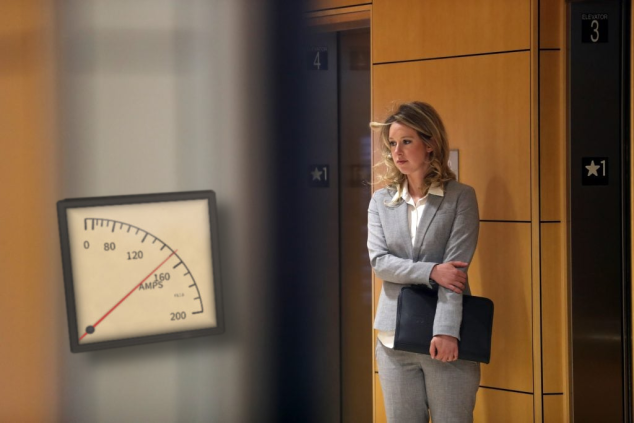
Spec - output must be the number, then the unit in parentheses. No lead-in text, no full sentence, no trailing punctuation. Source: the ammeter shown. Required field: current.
150 (A)
